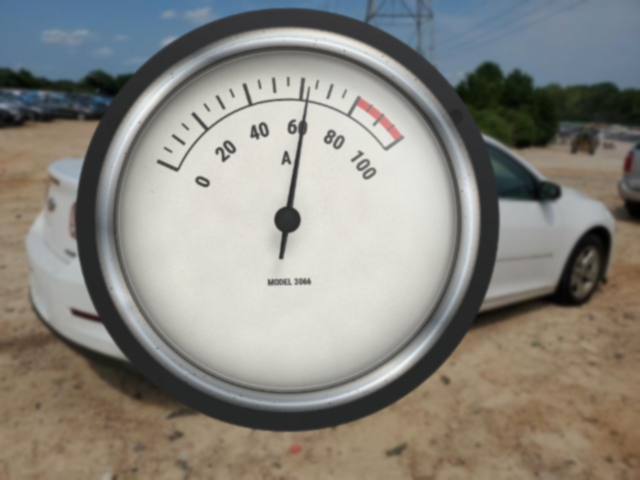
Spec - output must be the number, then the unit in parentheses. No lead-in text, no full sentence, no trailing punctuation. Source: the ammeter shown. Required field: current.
62.5 (A)
